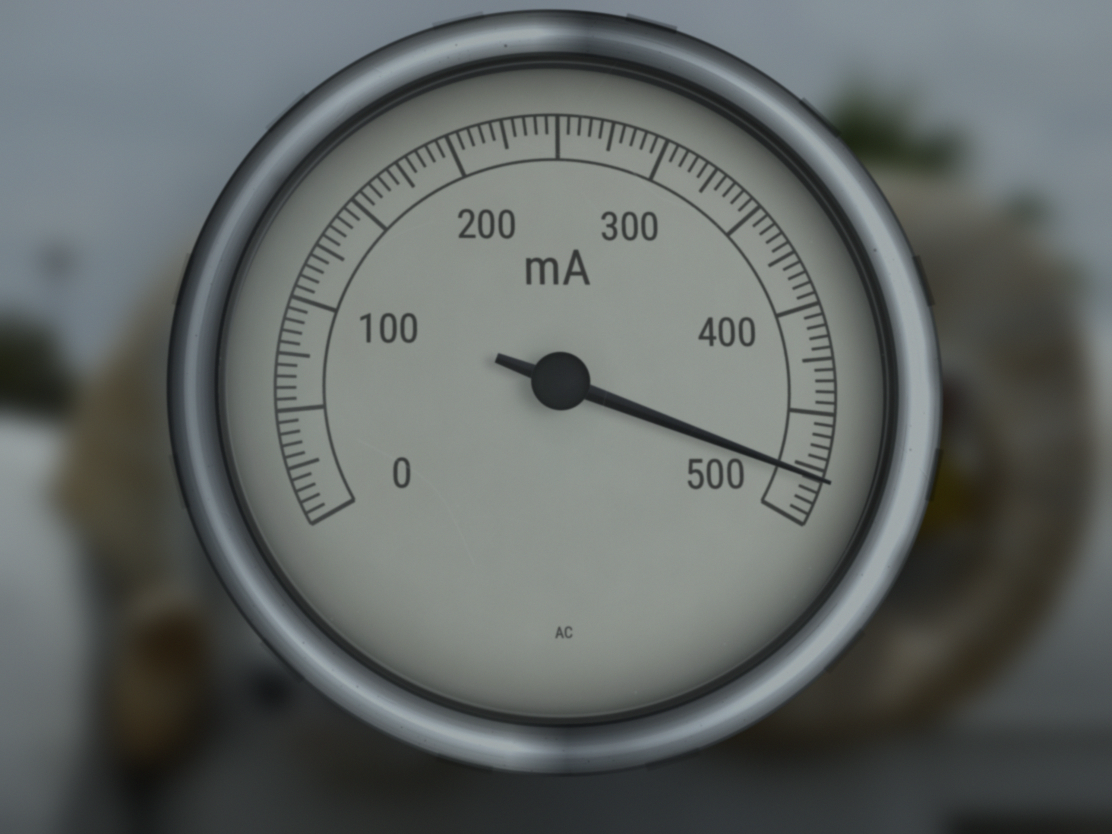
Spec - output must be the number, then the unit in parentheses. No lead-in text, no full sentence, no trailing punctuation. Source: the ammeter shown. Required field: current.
480 (mA)
